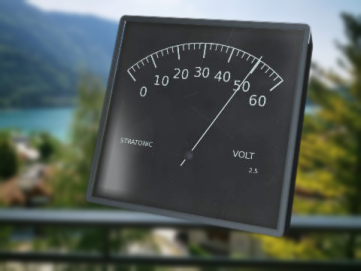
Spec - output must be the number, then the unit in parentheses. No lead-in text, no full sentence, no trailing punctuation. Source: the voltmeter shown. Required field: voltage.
50 (V)
